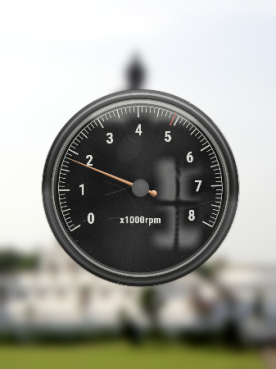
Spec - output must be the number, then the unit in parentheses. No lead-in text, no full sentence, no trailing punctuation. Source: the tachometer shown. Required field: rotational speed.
1800 (rpm)
